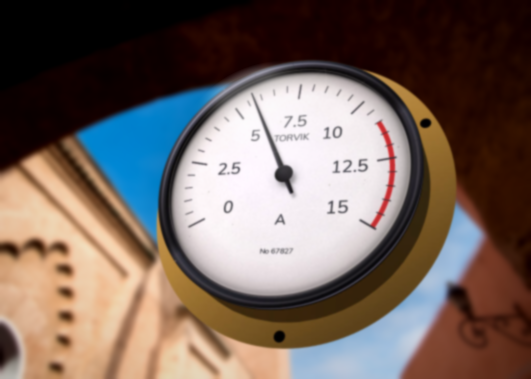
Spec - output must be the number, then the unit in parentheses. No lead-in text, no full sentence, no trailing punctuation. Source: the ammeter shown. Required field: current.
5.75 (A)
